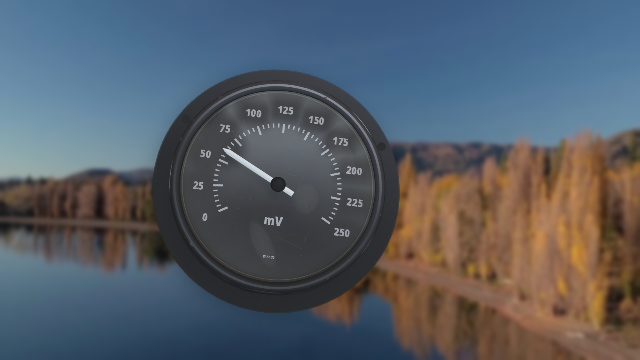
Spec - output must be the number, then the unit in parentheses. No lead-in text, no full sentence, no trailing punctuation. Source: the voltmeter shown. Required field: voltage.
60 (mV)
